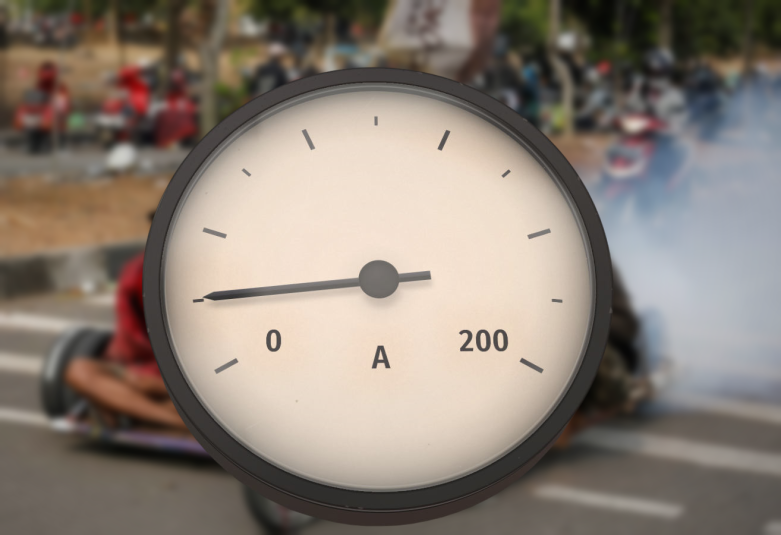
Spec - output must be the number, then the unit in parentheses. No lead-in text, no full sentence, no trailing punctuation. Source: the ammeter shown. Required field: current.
20 (A)
